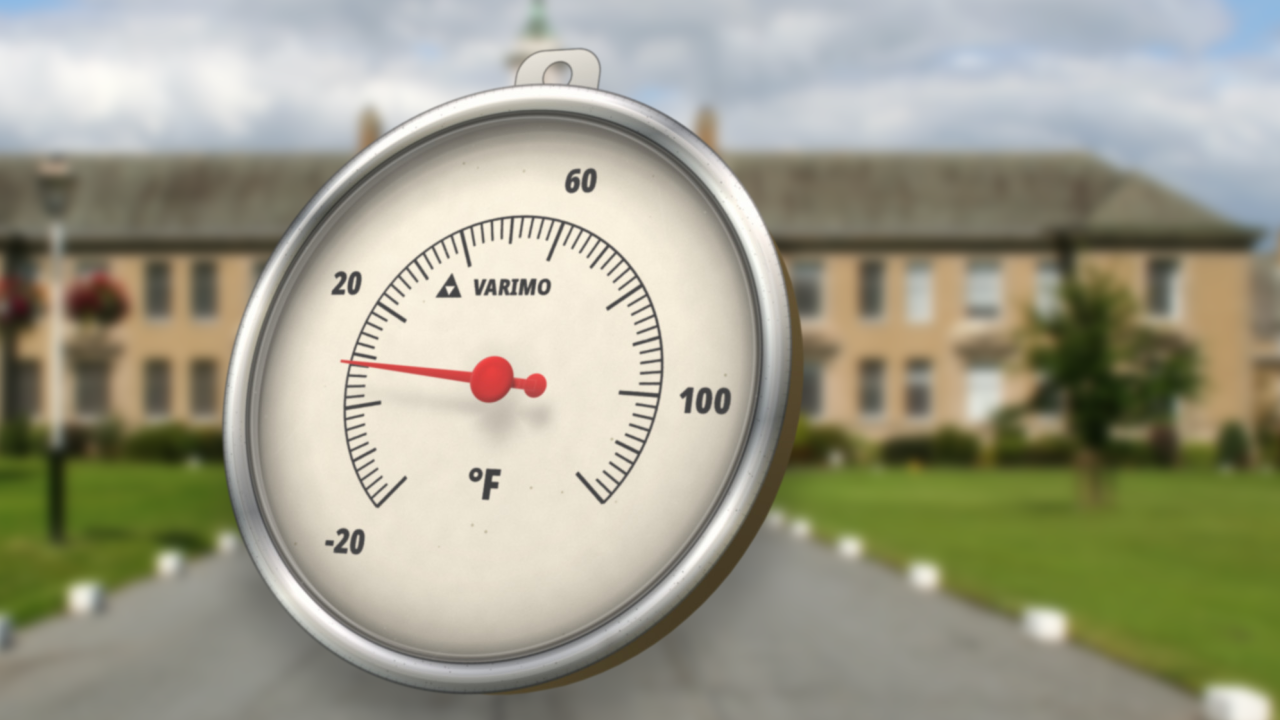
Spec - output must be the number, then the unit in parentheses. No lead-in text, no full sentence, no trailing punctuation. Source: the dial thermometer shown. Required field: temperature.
8 (°F)
